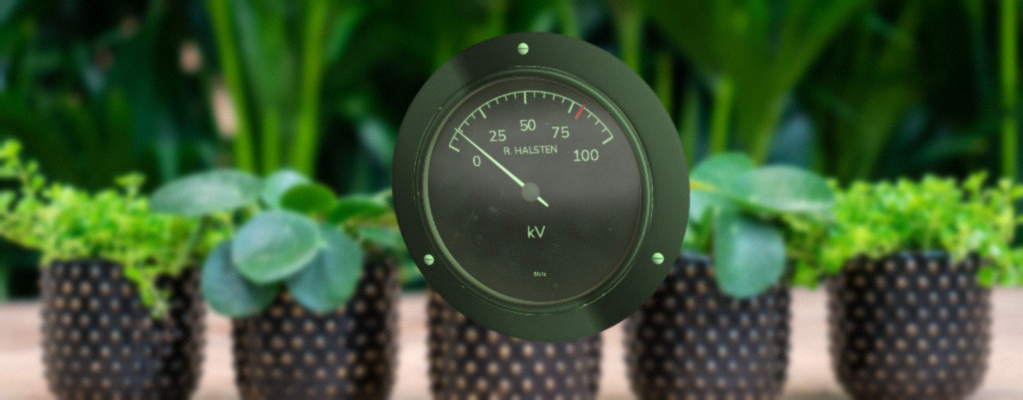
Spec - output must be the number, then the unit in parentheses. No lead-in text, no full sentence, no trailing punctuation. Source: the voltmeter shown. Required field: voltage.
10 (kV)
